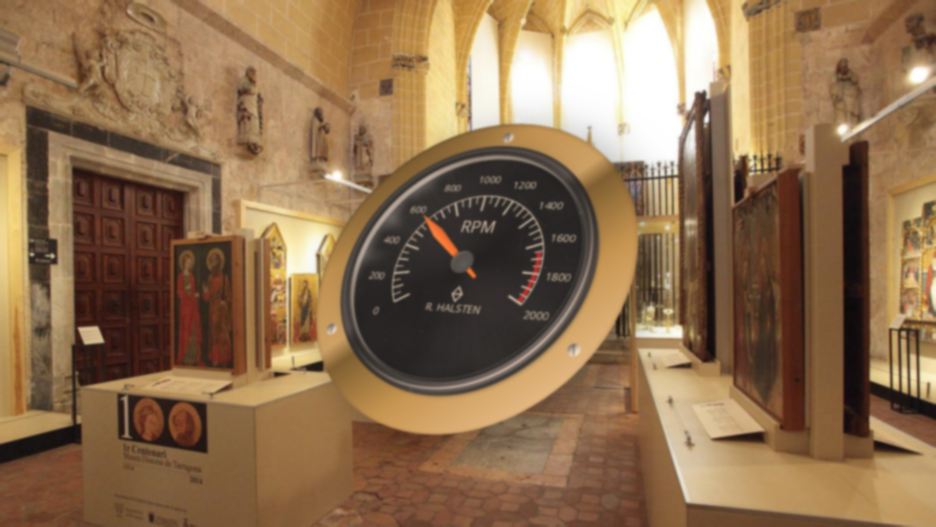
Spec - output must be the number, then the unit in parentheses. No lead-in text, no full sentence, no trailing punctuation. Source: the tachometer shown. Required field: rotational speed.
600 (rpm)
